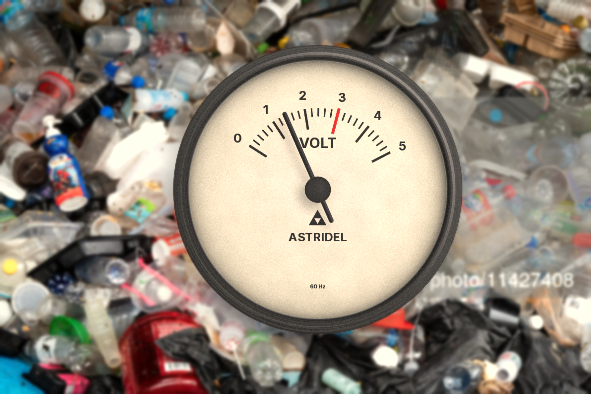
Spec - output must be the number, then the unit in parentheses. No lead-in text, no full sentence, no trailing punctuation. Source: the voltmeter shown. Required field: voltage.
1.4 (V)
